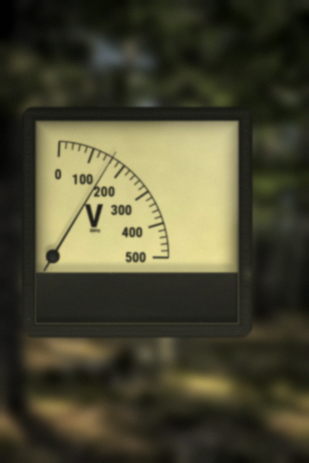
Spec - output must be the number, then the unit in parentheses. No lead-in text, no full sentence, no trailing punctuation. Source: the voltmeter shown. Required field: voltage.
160 (V)
